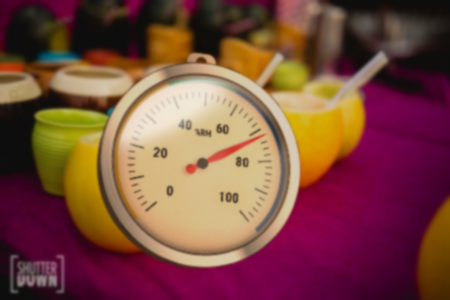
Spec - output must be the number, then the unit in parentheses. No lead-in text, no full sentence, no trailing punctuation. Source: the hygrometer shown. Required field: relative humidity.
72 (%)
